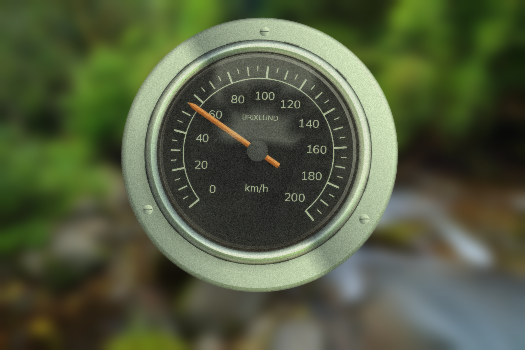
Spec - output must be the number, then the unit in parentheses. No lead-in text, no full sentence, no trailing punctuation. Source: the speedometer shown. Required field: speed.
55 (km/h)
